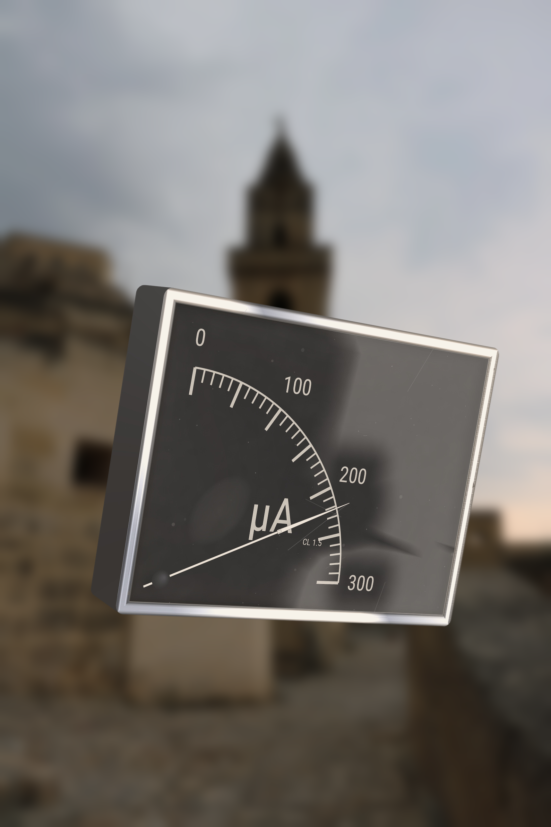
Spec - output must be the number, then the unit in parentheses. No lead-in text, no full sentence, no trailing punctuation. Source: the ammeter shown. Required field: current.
220 (µA)
